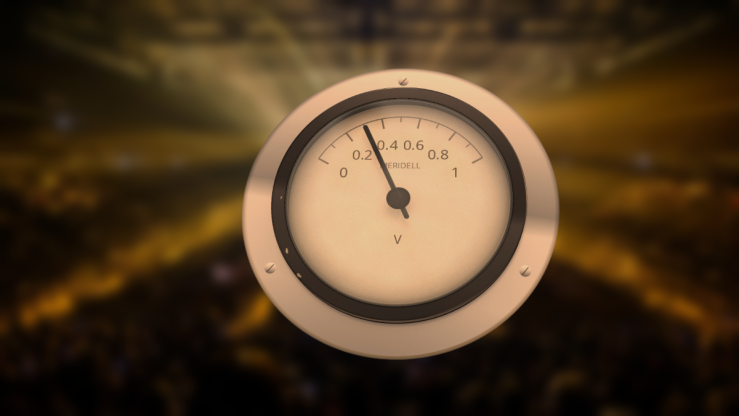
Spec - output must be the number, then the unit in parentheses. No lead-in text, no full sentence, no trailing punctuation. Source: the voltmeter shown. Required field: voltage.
0.3 (V)
